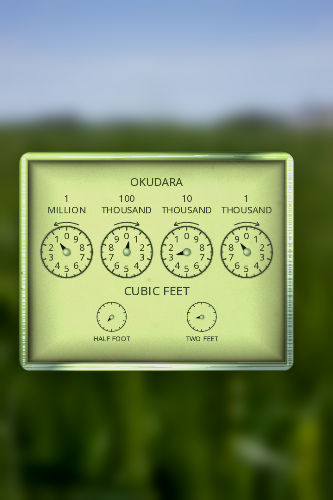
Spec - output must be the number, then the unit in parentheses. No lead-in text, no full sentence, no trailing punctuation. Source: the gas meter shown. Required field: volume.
102900 (ft³)
